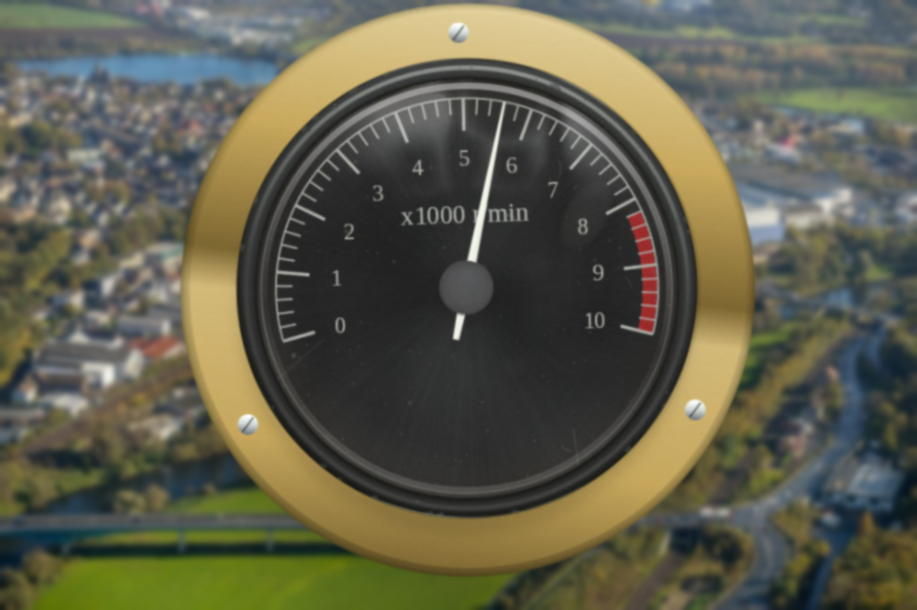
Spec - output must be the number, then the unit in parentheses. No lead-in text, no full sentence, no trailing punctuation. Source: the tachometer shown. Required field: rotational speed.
5600 (rpm)
